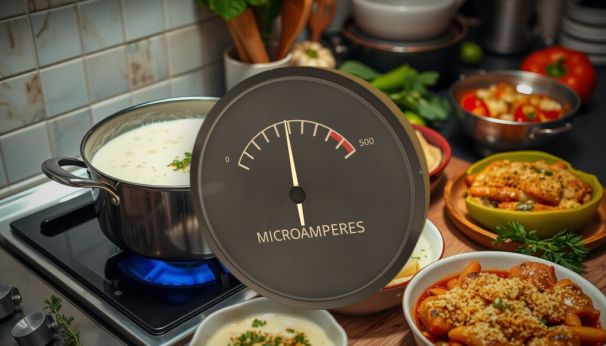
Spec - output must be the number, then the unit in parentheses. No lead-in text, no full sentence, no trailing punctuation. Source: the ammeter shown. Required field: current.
250 (µA)
